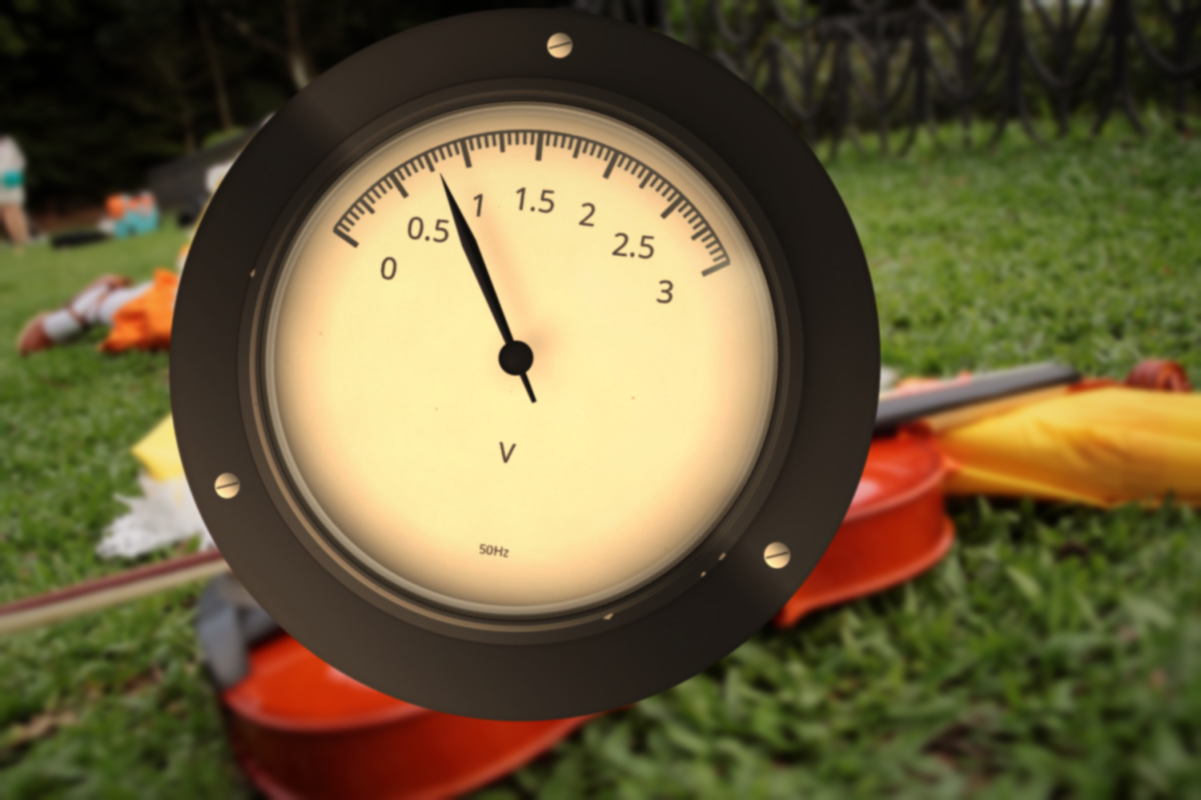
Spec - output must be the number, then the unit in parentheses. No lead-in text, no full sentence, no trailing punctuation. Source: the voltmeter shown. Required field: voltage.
0.8 (V)
